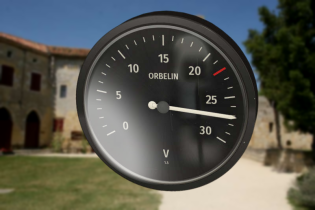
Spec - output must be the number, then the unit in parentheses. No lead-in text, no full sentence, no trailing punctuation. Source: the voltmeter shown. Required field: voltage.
27 (V)
